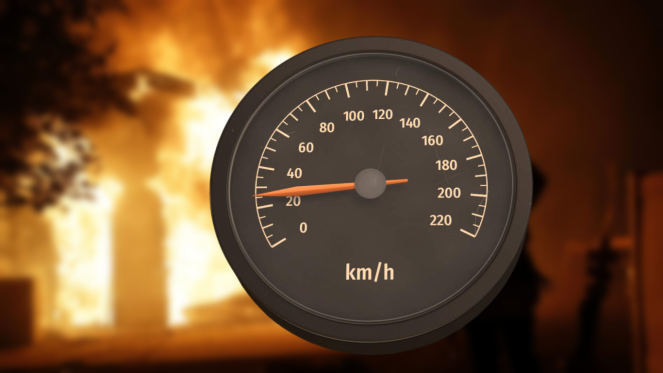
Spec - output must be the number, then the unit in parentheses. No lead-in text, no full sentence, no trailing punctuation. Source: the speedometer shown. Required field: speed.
25 (km/h)
